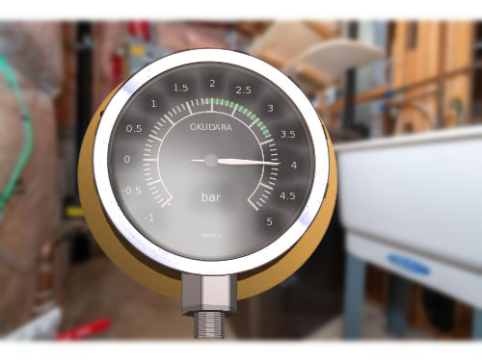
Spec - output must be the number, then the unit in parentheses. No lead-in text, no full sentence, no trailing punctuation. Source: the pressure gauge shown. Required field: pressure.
4 (bar)
